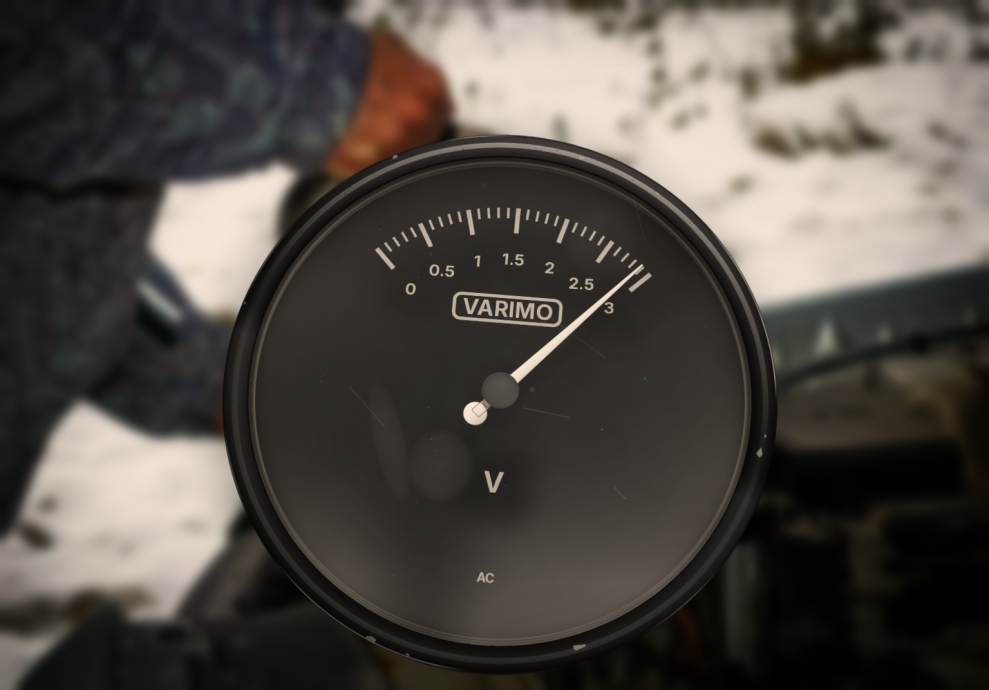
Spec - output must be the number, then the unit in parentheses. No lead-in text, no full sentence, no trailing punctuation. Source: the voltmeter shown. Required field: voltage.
2.9 (V)
